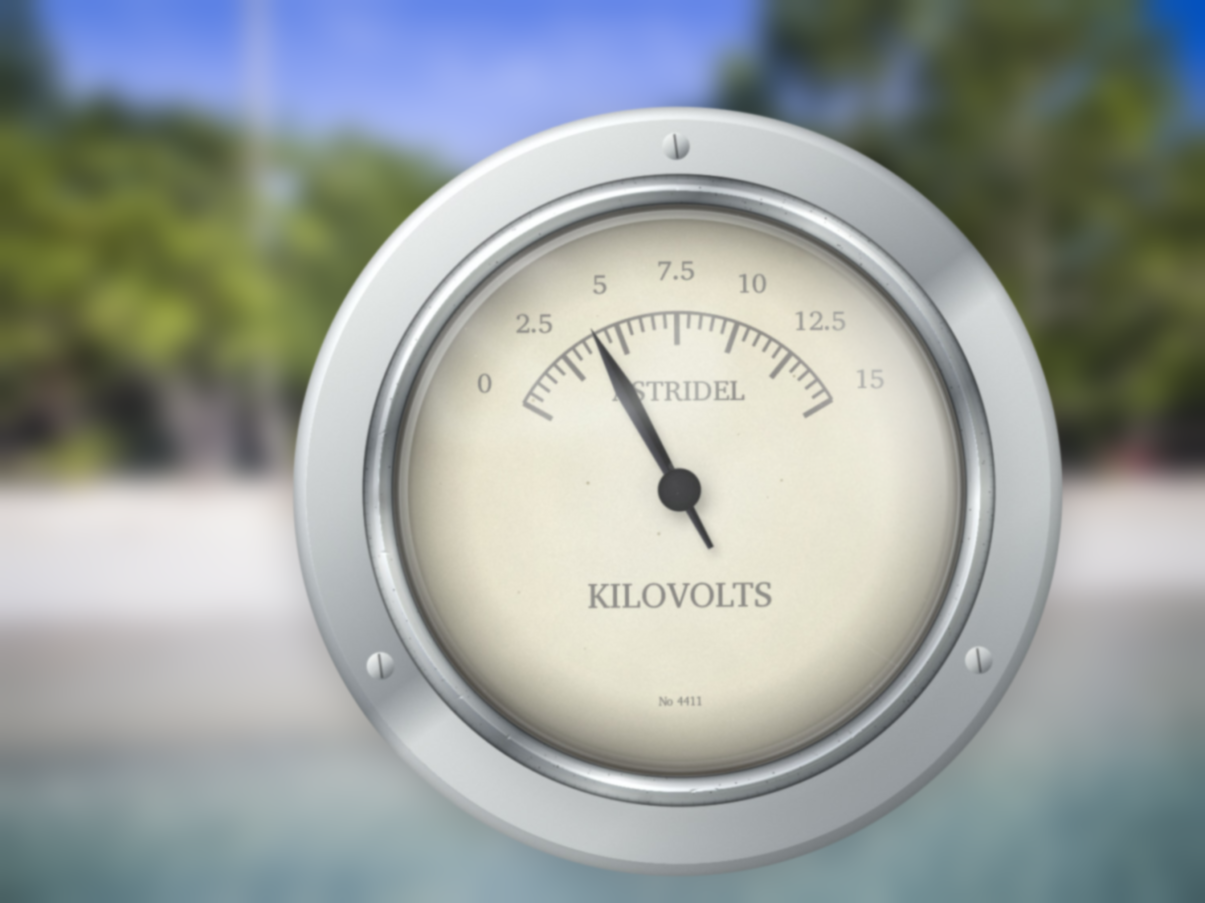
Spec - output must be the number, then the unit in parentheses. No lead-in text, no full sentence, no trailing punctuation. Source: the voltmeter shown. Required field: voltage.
4 (kV)
